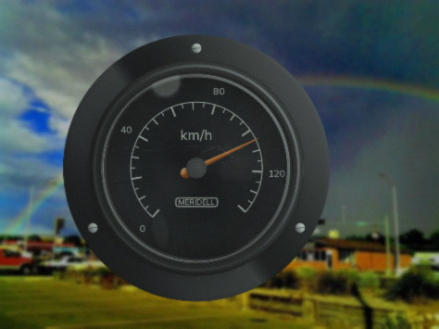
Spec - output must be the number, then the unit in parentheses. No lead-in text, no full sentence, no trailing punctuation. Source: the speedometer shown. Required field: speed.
105 (km/h)
